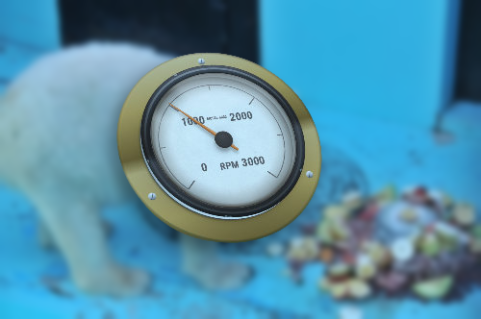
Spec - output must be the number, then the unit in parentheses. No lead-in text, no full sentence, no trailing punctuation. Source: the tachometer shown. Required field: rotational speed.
1000 (rpm)
